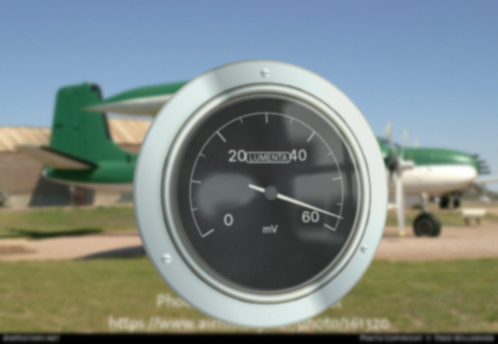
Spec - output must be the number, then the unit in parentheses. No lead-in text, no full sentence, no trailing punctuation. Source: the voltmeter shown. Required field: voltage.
57.5 (mV)
